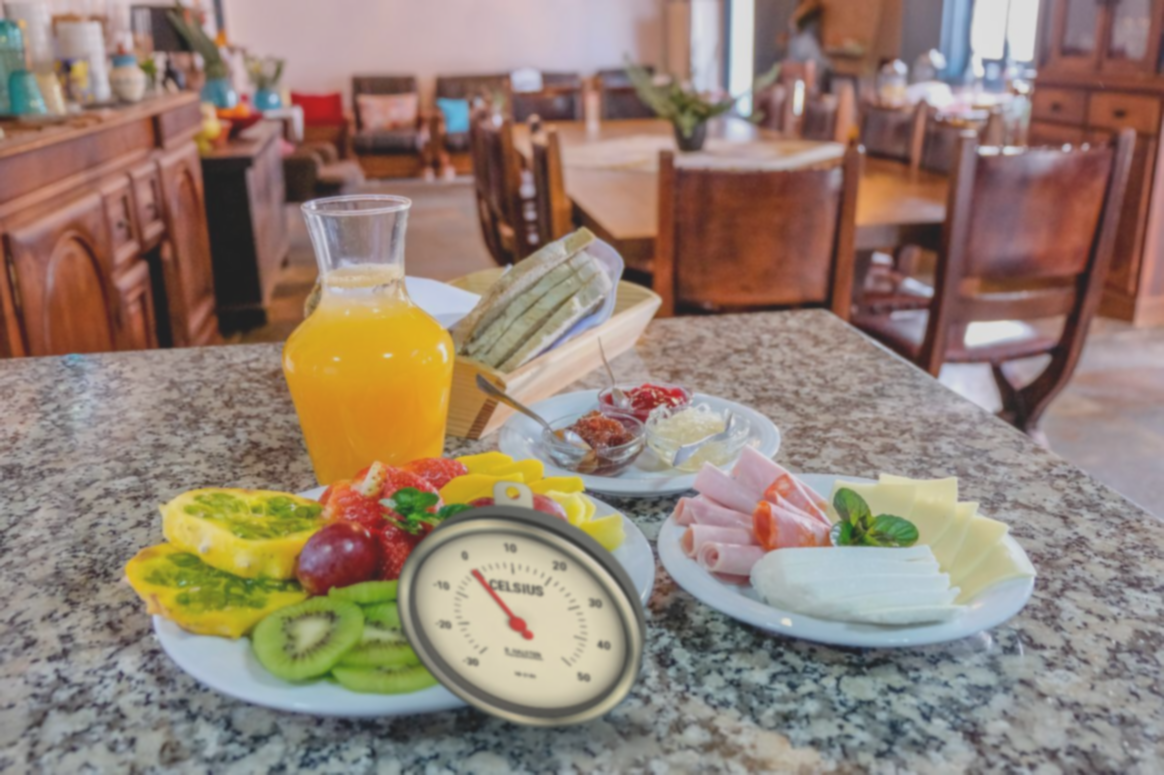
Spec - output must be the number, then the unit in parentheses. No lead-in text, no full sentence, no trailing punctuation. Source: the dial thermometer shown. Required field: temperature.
0 (°C)
